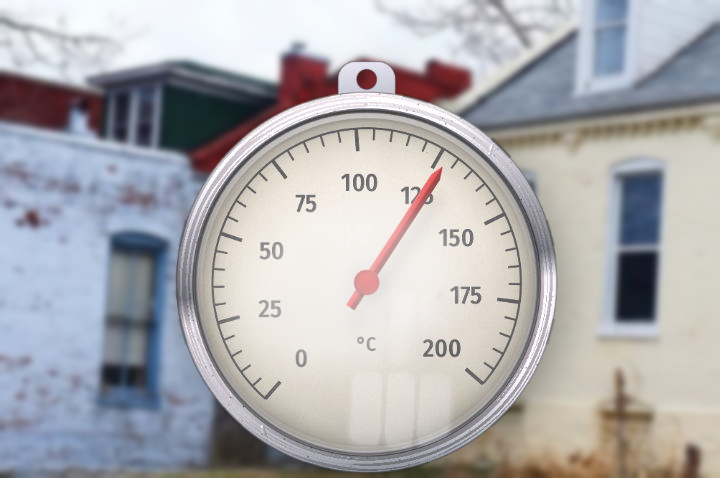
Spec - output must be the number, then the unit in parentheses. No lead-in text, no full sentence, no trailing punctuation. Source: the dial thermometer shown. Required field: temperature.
127.5 (°C)
